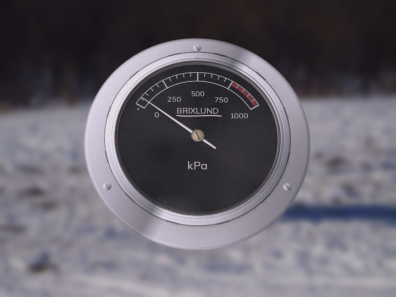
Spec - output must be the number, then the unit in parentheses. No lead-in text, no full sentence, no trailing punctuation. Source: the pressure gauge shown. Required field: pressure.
50 (kPa)
